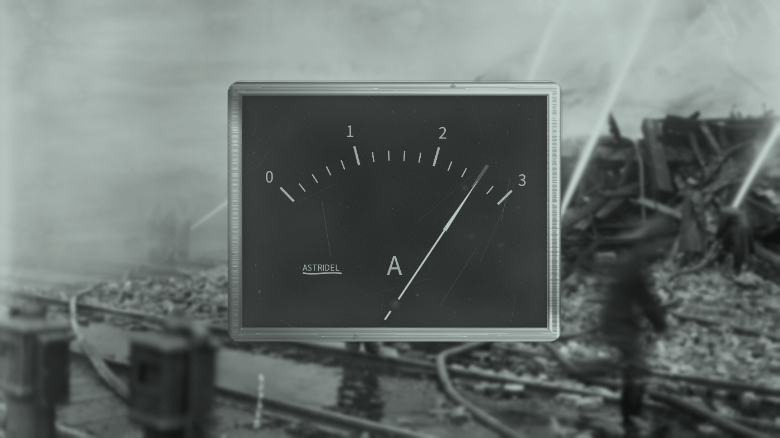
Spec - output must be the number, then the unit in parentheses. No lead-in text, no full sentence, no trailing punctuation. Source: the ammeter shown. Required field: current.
2.6 (A)
